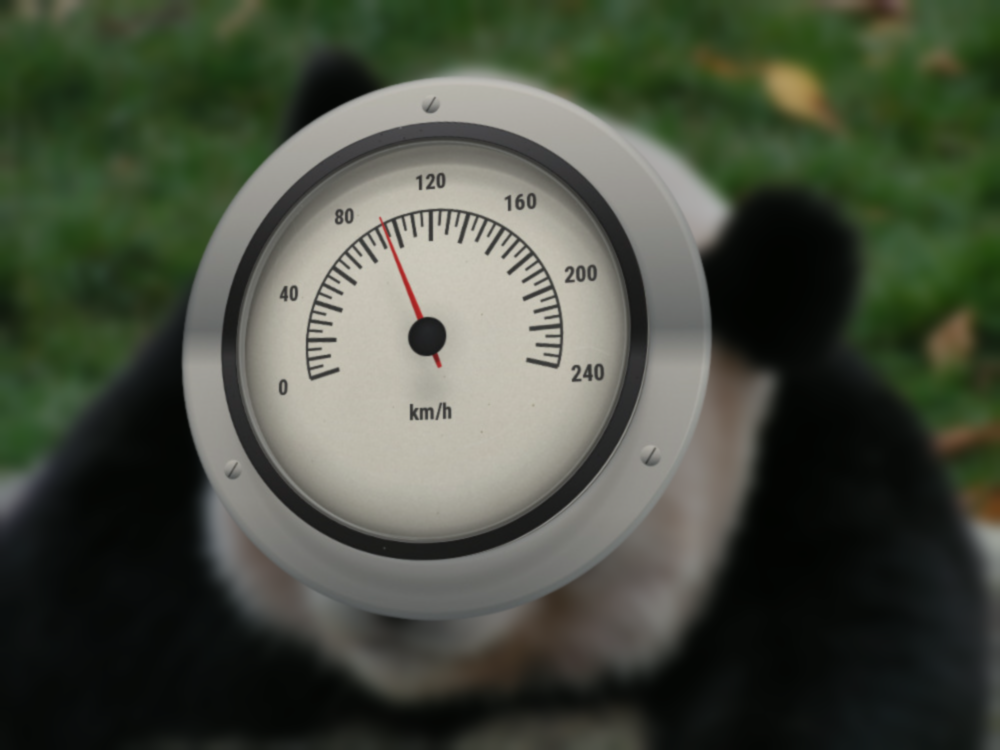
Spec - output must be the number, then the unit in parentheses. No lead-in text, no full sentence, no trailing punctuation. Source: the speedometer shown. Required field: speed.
95 (km/h)
